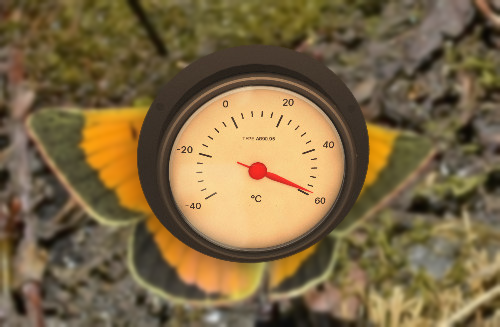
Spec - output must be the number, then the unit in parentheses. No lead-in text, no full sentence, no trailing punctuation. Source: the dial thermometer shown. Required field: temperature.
58 (°C)
